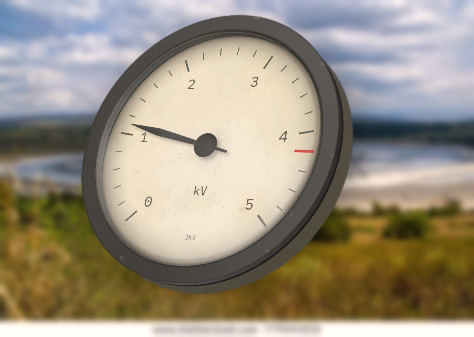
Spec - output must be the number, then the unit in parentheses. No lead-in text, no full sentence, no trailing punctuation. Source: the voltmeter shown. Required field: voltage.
1.1 (kV)
